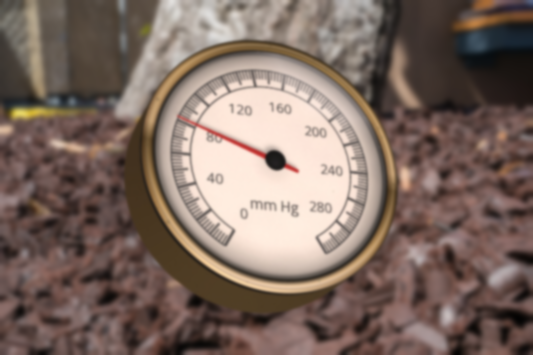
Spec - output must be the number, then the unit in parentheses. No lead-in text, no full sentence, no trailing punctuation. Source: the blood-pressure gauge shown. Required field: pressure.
80 (mmHg)
